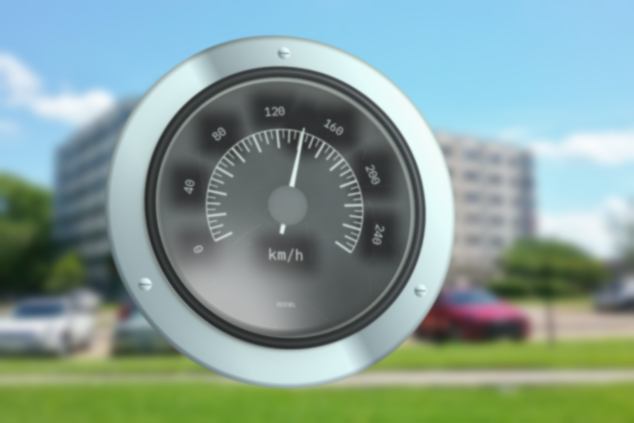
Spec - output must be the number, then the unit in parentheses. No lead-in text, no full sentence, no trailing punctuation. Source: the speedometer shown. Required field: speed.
140 (km/h)
